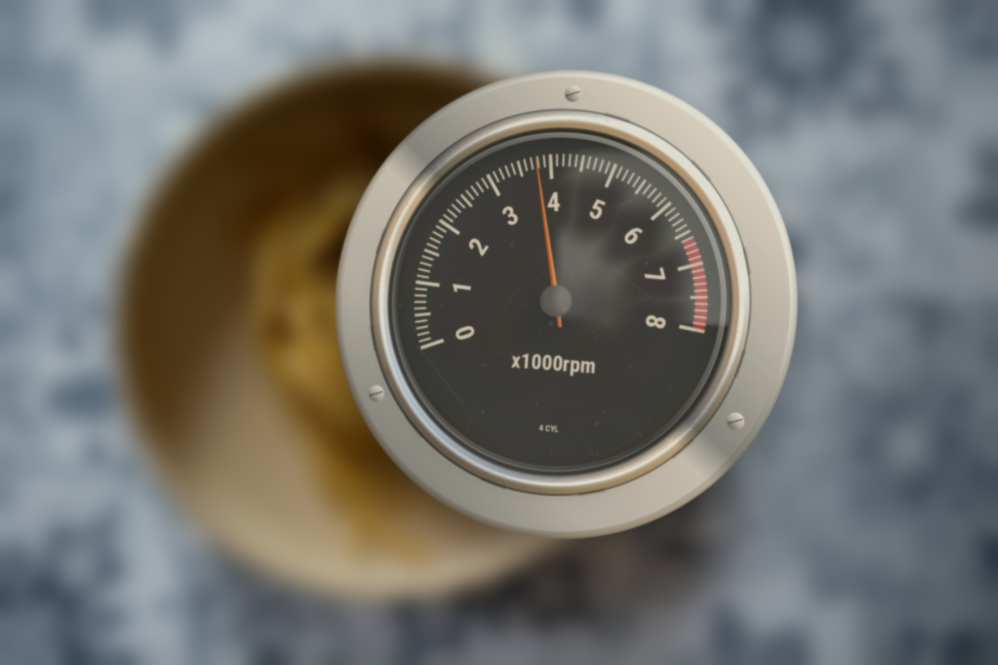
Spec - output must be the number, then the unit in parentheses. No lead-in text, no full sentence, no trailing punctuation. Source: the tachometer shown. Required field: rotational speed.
3800 (rpm)
